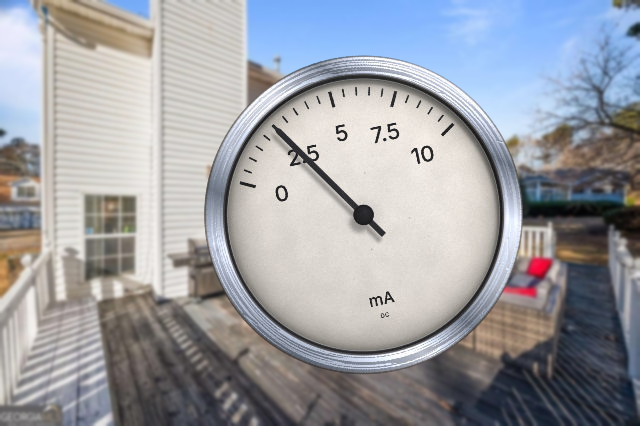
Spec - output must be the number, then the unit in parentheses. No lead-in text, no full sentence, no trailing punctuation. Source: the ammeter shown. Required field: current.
2.5 (mA)
